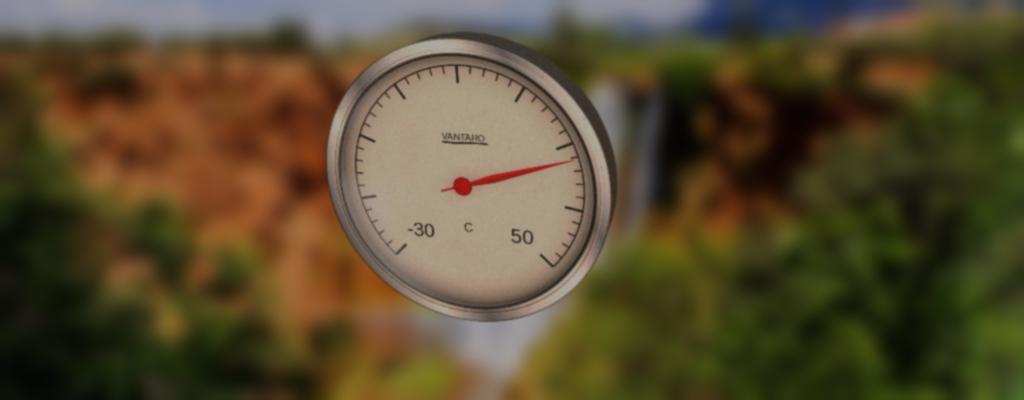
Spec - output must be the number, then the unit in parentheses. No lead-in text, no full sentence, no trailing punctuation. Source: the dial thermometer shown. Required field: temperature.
32 (°C)
